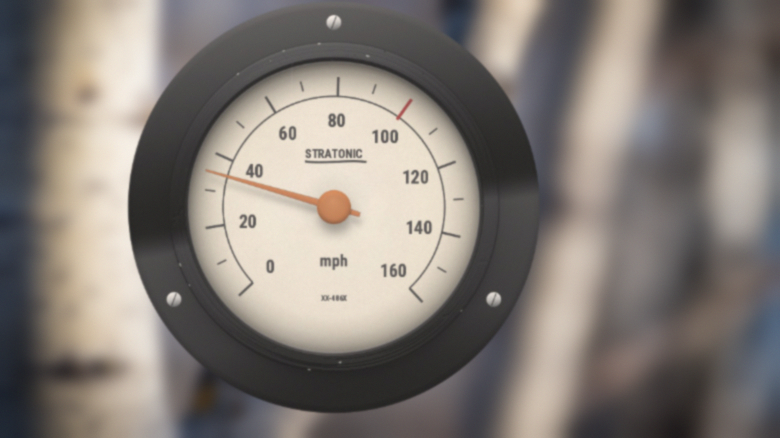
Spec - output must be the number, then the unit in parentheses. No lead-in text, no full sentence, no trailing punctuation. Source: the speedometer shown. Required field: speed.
35 (mph)
